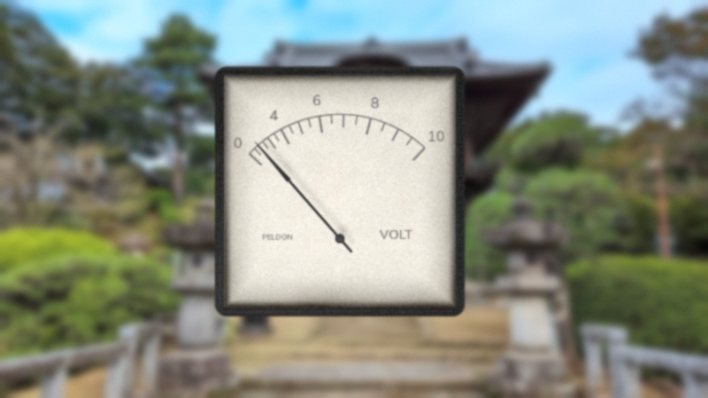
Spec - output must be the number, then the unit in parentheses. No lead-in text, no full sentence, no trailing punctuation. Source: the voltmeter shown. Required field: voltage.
2 (V)
